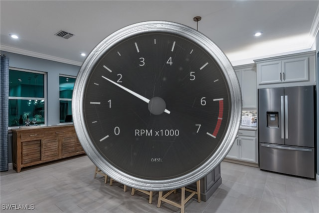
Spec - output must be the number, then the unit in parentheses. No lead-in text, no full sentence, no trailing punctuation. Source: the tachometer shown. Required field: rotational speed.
1750 (rpm)
